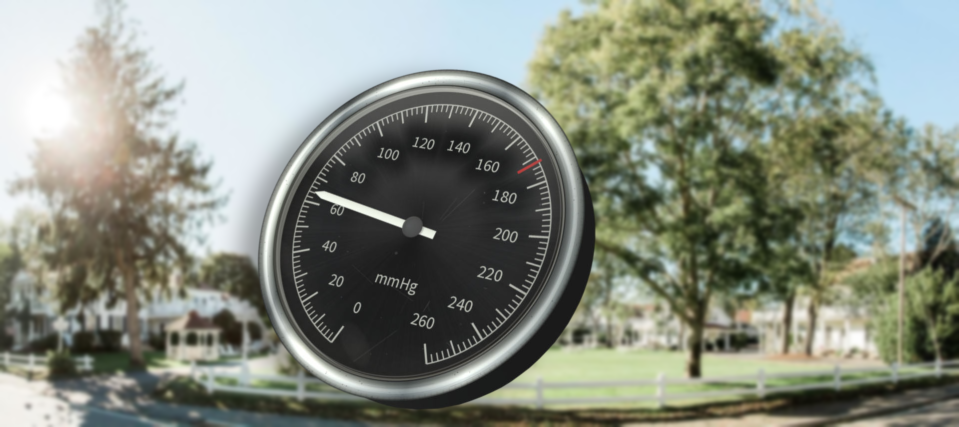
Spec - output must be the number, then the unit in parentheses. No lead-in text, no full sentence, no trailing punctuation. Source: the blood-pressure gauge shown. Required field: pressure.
64 (mmHg)
